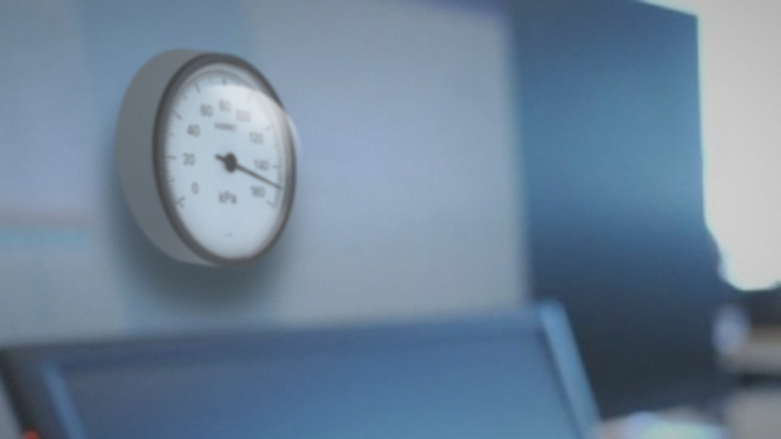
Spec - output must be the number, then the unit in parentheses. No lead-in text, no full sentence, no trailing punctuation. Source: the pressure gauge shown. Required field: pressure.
150 (kPa)
